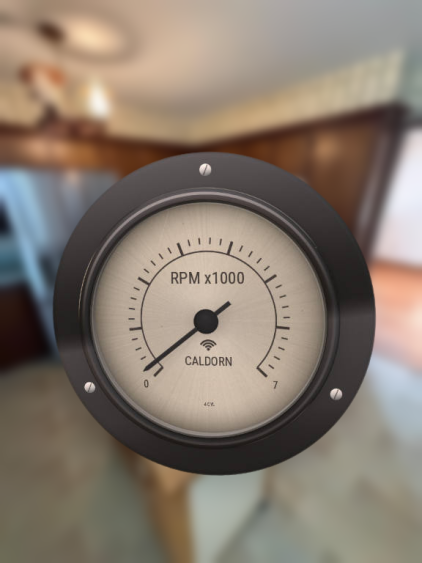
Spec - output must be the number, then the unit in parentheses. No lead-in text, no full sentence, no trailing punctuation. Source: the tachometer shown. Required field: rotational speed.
200 (rpm)
